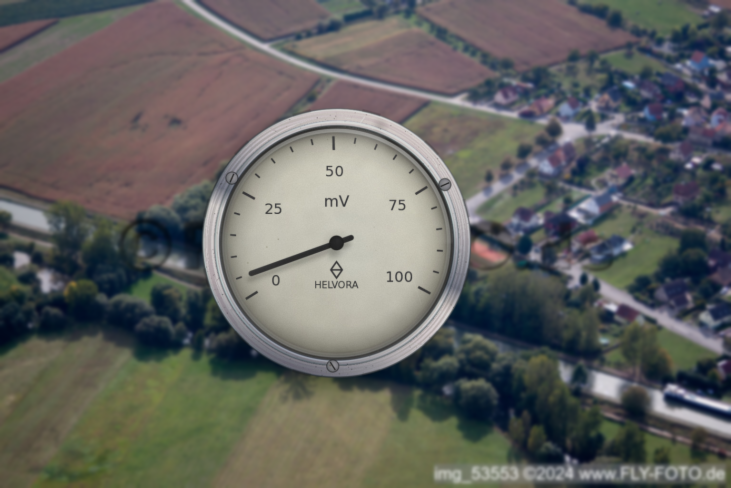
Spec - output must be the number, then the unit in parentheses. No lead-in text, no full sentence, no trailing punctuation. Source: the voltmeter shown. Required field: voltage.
5 (mV)
